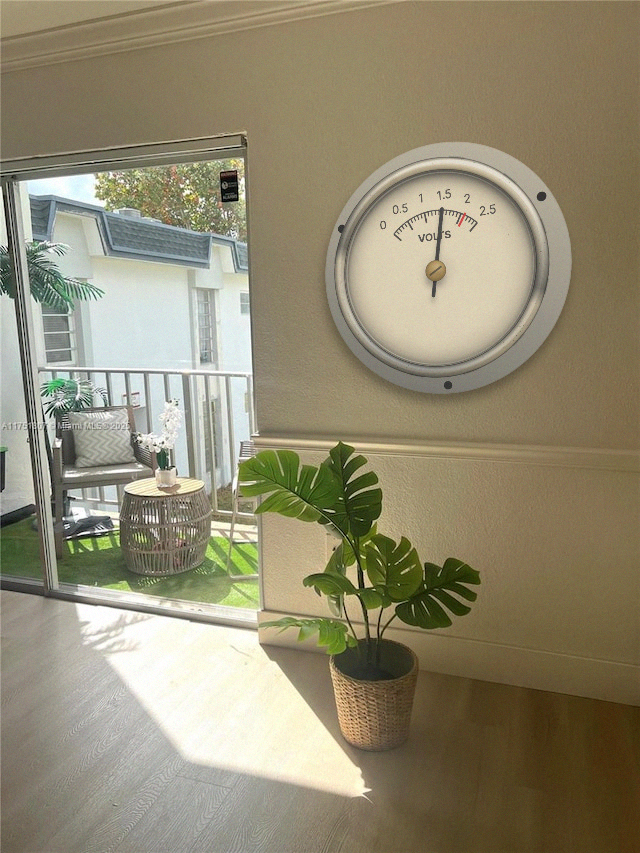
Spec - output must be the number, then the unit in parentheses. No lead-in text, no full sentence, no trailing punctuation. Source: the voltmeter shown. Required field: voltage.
1.5 (V)
